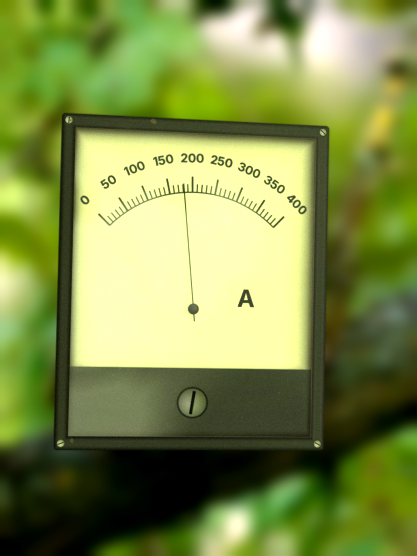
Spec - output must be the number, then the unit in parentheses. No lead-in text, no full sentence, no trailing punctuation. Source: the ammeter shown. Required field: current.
180 (A)
